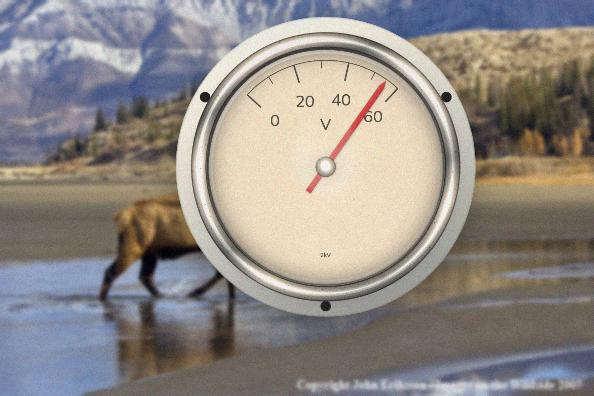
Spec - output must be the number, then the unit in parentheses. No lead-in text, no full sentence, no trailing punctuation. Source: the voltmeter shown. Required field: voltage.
55 (V)
